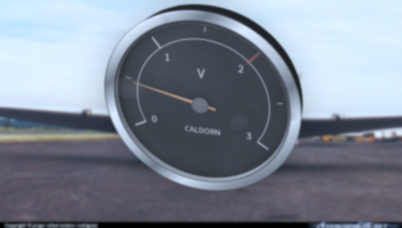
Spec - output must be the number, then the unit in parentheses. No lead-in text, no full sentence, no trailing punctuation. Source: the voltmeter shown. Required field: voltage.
0.5 (V)
